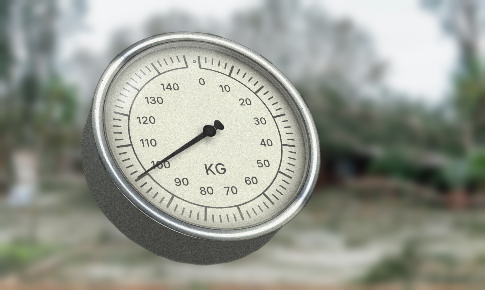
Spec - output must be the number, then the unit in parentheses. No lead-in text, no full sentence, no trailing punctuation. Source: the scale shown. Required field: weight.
100 (kg)
